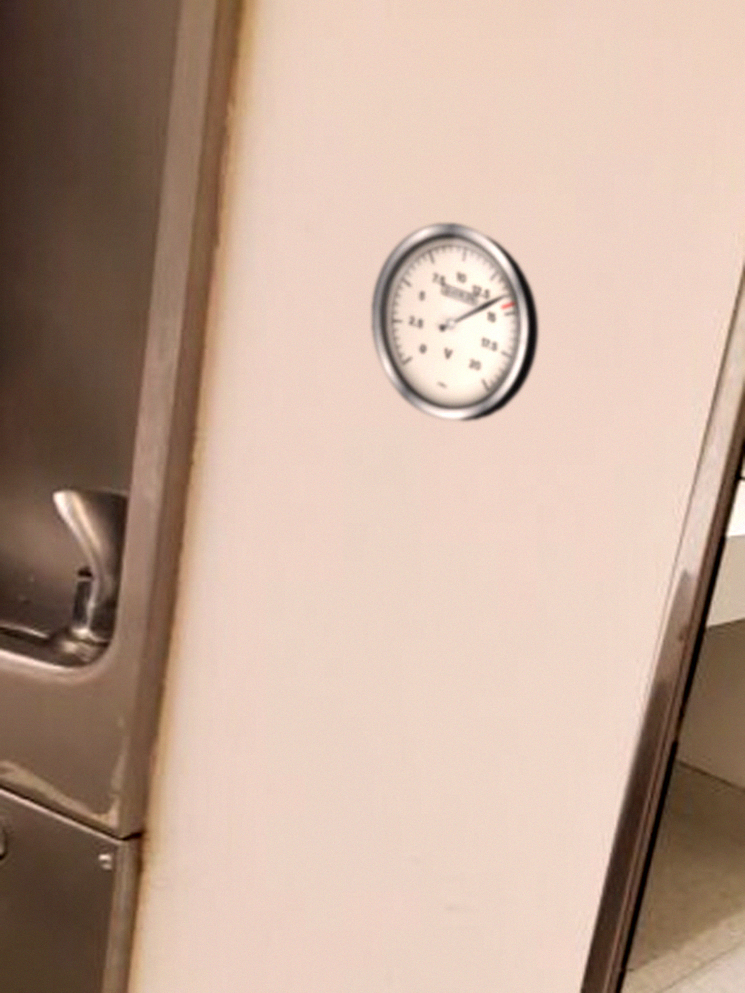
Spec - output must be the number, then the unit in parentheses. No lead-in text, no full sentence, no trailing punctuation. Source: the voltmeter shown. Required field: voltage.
14 (V)
